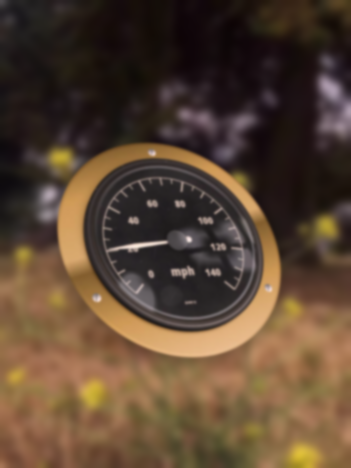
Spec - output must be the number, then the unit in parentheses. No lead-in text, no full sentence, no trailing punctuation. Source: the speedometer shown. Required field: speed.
20 (mph)
